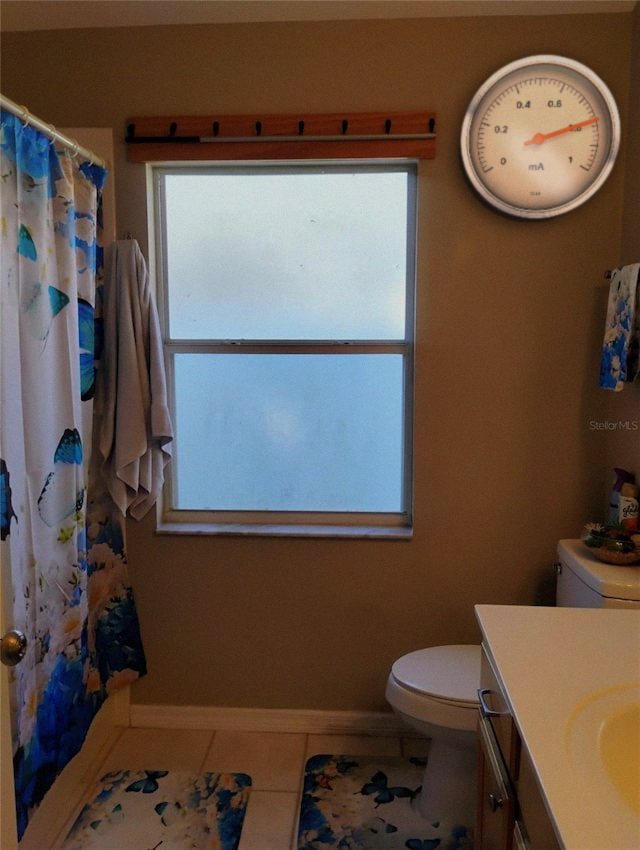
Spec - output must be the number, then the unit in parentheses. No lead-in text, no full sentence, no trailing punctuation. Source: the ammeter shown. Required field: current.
0.8 (mA)
